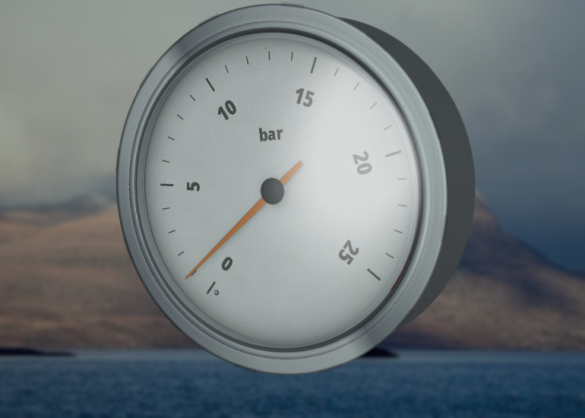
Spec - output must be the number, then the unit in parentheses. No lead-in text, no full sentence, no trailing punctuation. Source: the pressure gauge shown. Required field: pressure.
1 (bar)
